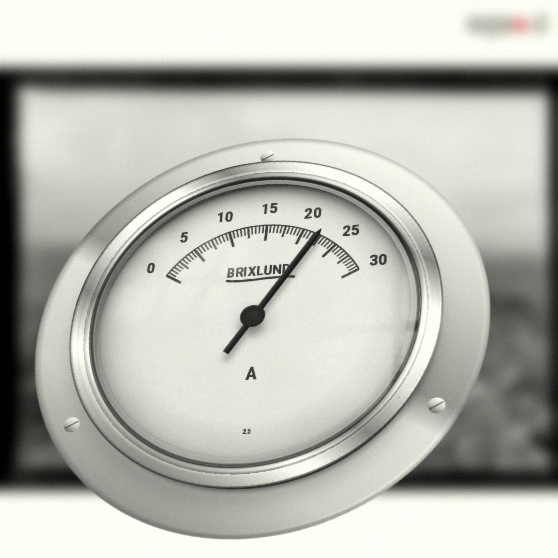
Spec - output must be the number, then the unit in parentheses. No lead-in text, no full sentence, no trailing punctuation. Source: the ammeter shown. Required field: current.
22.5 (A)
